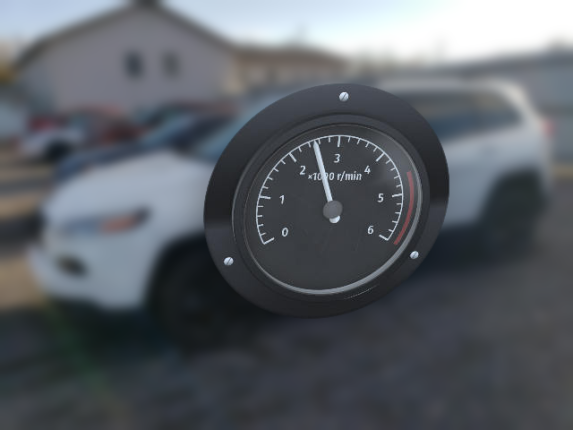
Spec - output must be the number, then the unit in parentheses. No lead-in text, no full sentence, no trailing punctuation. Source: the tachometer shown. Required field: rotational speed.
2500 (rpm)
